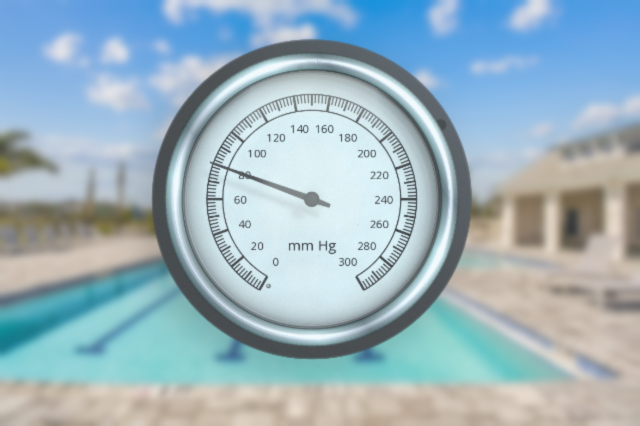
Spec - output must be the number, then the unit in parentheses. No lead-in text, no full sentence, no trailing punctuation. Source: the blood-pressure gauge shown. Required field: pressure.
80 (mmHg)
